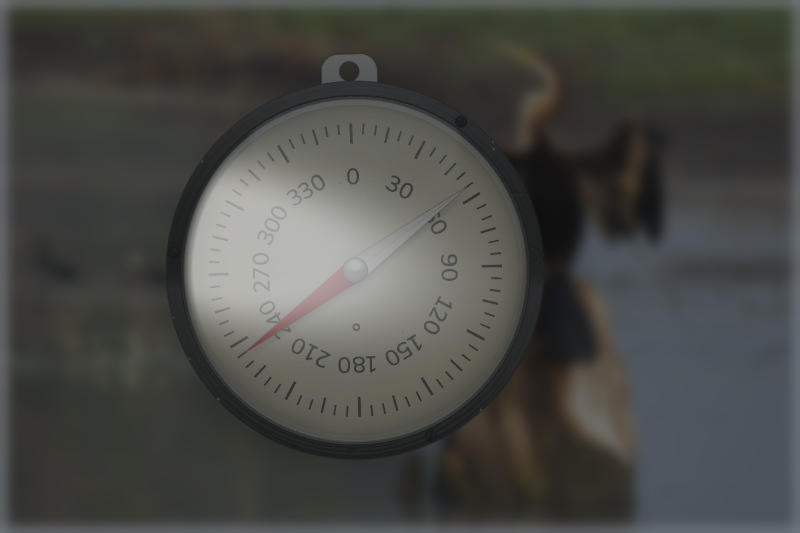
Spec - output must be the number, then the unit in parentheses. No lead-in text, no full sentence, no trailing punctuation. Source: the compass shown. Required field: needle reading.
235 (°)
